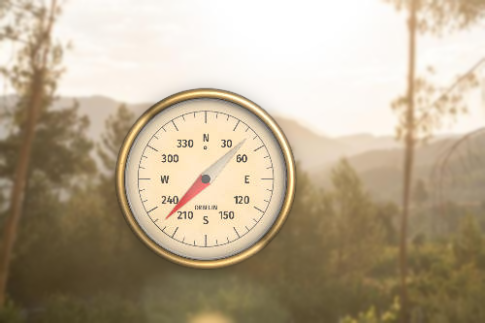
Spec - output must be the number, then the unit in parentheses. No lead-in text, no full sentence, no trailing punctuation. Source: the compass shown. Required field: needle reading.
225 (°)
